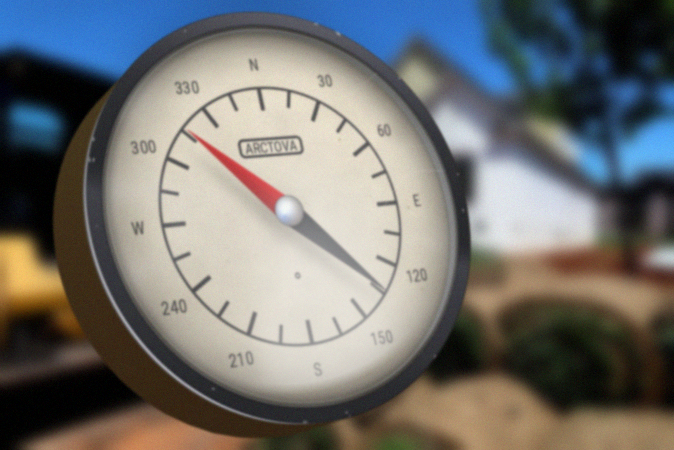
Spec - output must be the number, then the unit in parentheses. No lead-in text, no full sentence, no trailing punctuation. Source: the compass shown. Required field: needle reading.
315 (°)
